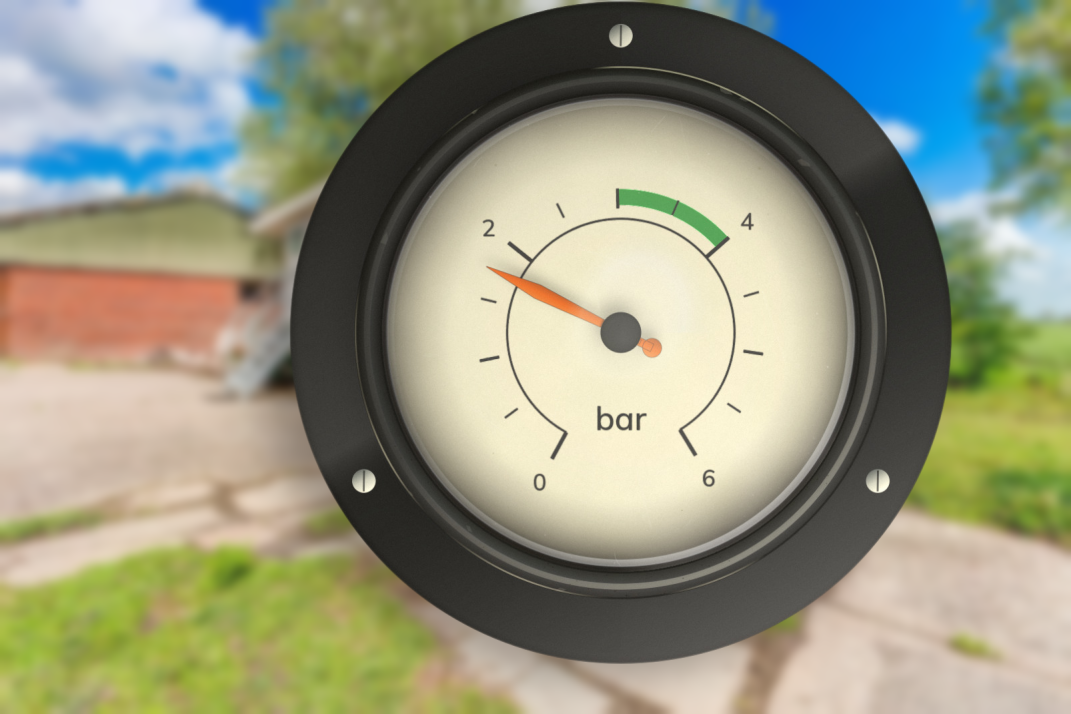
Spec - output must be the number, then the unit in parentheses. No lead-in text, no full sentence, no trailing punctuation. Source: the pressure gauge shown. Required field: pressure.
1.75 (bar)
